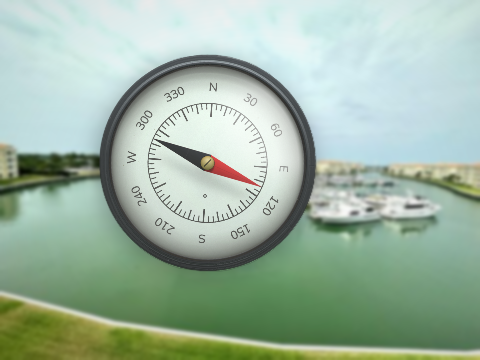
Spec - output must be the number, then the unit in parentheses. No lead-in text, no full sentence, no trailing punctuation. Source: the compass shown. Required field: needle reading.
110 (°)
